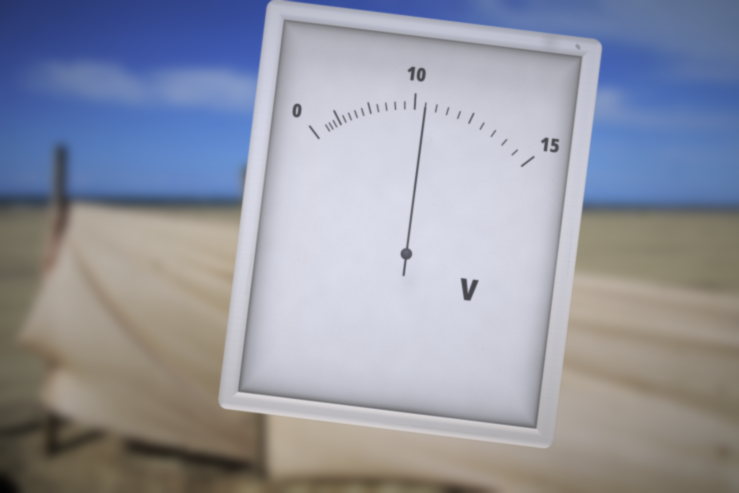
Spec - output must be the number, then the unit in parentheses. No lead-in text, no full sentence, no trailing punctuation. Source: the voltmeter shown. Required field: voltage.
10.5 (V)
